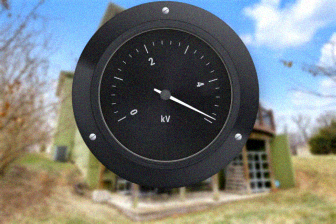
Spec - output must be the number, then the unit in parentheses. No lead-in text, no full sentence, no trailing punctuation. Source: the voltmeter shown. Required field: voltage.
4.9 (kV)
